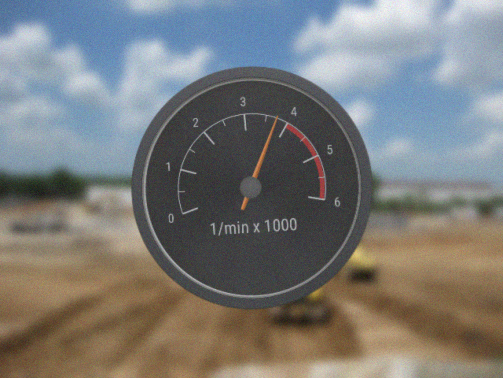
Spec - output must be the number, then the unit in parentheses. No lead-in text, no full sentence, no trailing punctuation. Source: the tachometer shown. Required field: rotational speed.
3750 (rpm)
